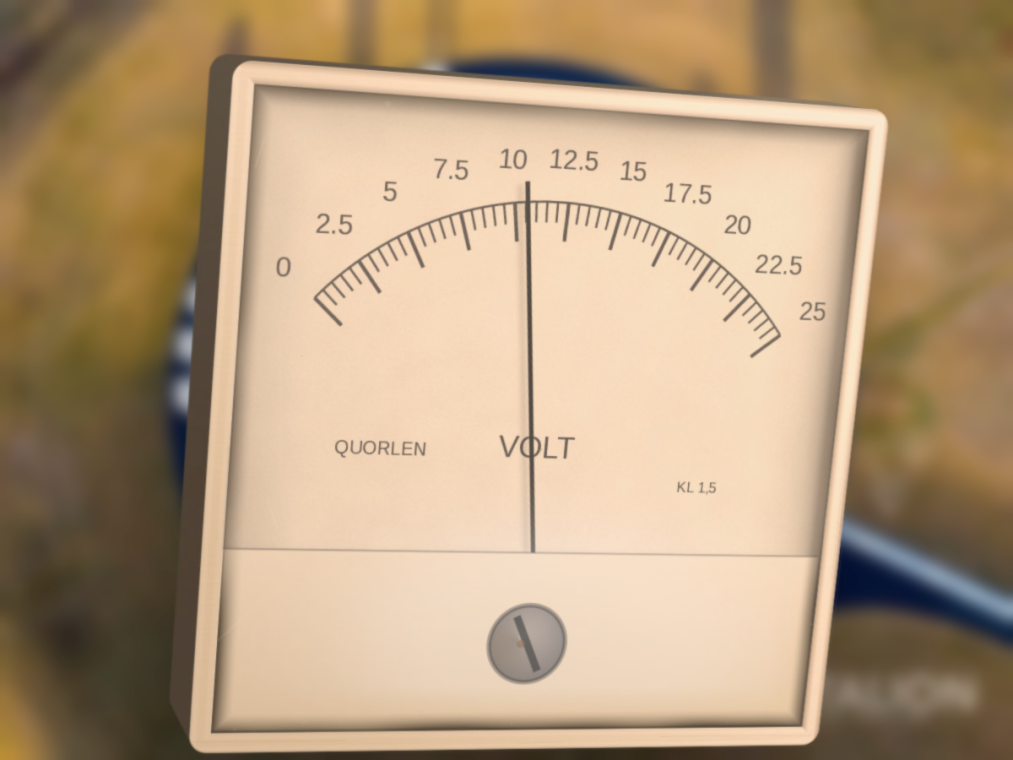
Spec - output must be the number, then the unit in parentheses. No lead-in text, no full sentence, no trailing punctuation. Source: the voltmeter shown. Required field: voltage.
10.5 (V)
